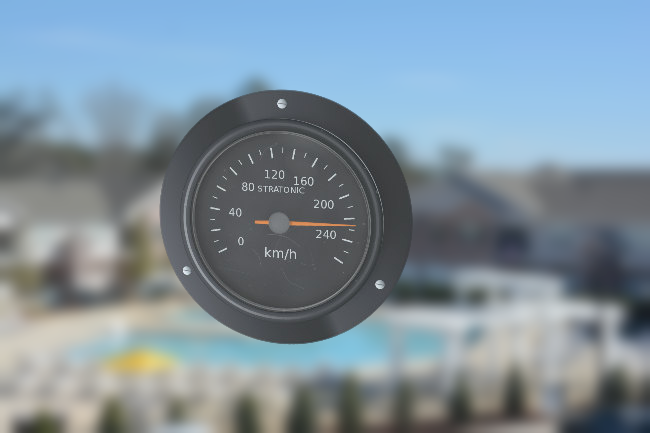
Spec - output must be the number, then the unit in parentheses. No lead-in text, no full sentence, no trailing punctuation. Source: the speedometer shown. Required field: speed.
225 (km/h)
